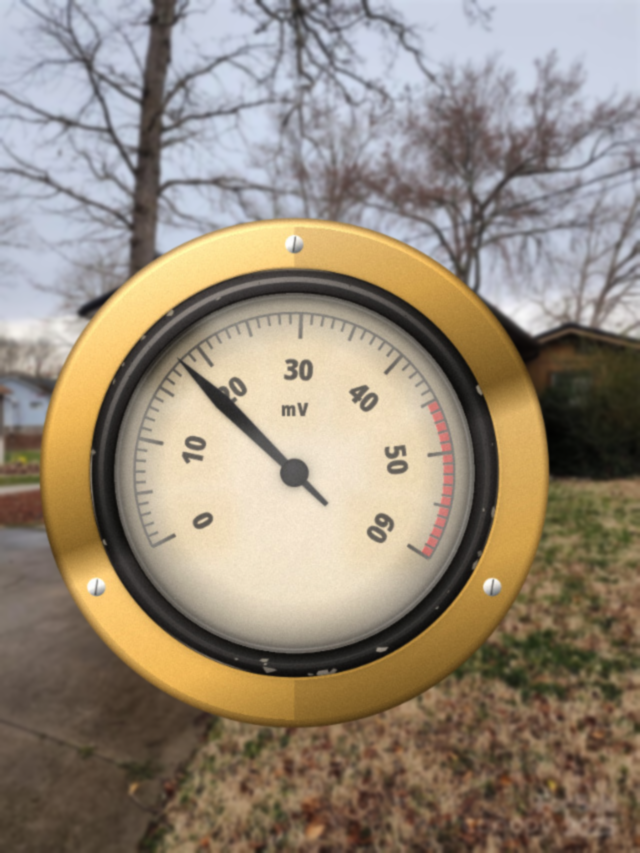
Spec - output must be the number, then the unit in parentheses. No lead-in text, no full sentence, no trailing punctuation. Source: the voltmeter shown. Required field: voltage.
18 (mV)
